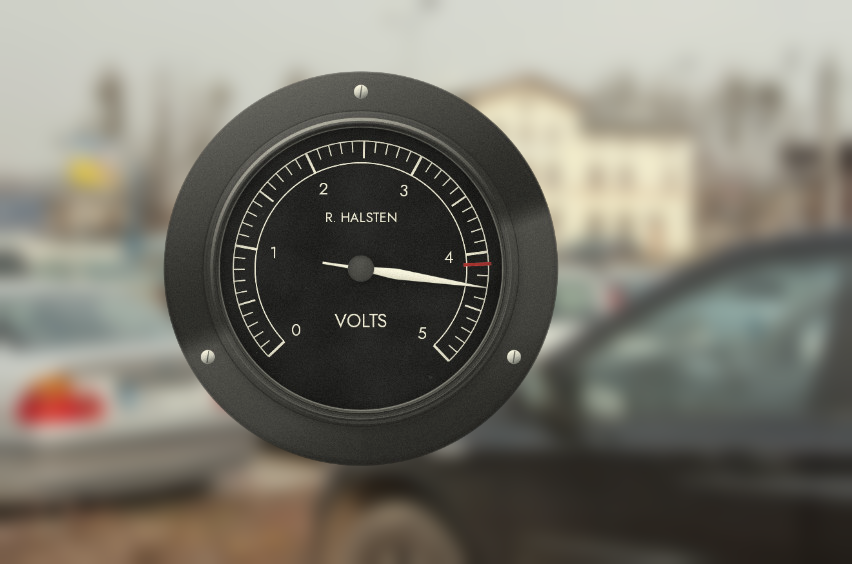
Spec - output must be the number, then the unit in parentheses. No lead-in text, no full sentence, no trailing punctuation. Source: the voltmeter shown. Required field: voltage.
4.3 (V)
